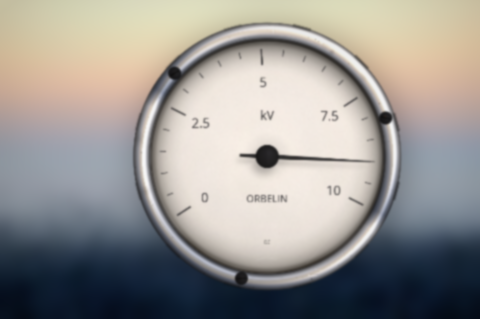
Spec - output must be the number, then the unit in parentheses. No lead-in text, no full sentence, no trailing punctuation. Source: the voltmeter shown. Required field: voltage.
9 (kV)
